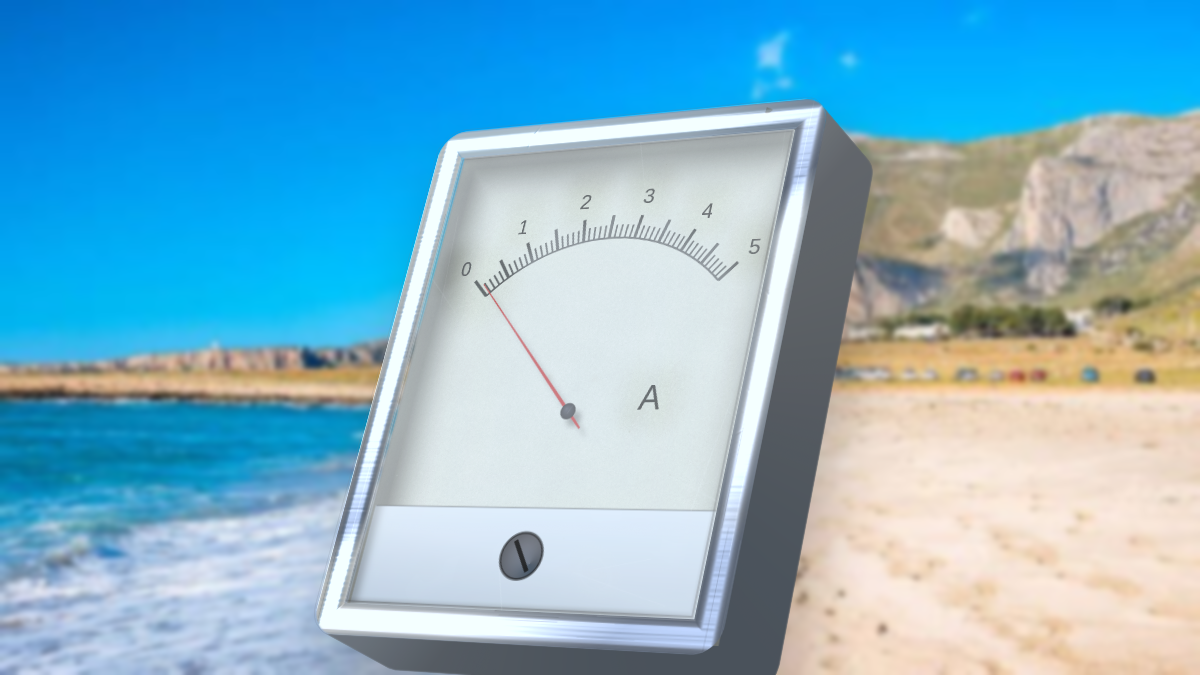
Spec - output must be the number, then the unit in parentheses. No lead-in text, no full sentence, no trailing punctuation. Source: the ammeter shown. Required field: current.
0.1 (A)
